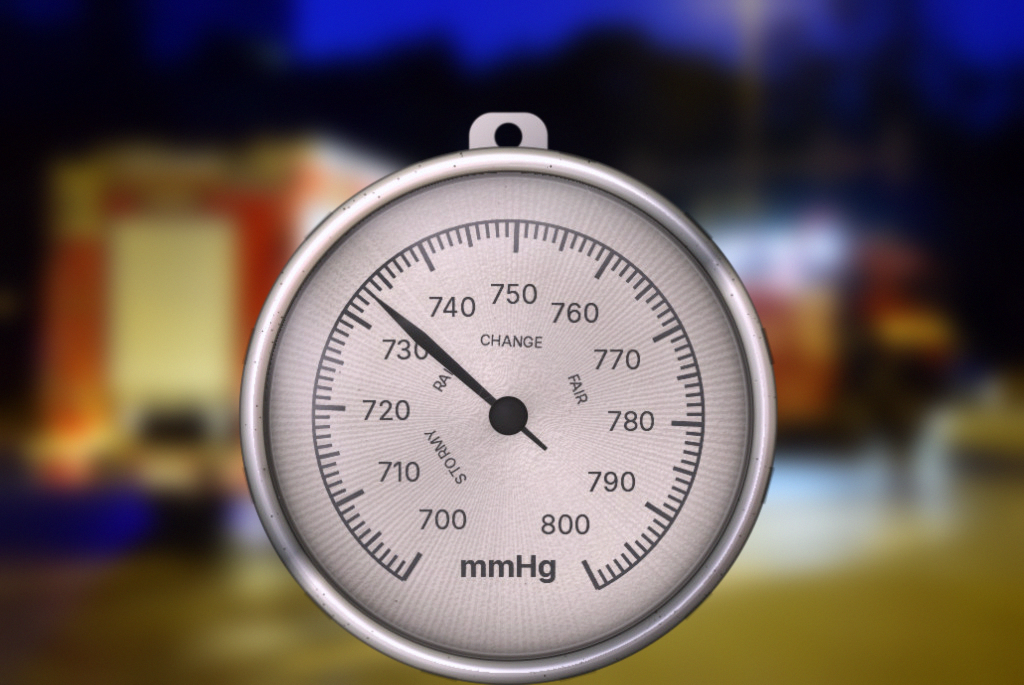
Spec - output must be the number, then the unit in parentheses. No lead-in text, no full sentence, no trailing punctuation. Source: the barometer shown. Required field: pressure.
733 (mmHg)
